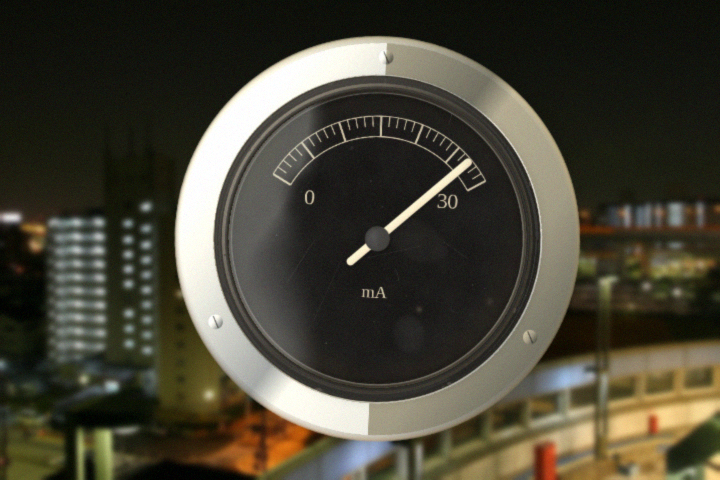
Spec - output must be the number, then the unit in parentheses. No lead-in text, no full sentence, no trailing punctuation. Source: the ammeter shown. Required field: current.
27 (mA)
